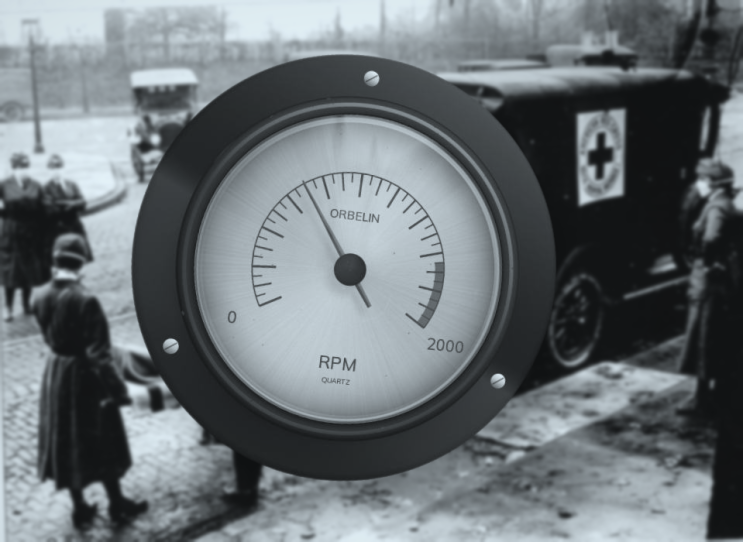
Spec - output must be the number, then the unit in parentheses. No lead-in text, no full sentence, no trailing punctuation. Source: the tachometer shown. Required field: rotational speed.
700 (rpm)
